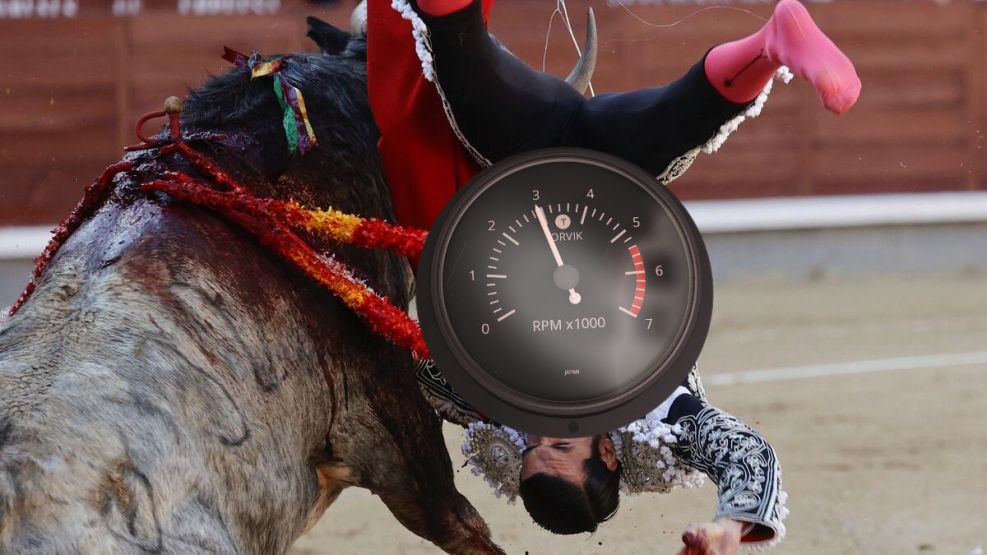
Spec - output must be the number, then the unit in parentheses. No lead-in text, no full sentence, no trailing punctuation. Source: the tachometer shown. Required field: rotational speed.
2900 (rpm)
